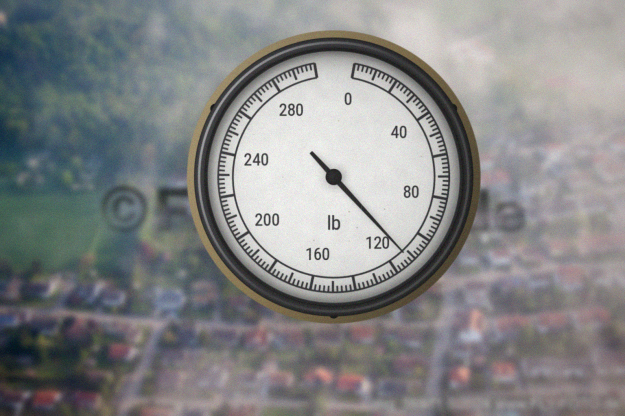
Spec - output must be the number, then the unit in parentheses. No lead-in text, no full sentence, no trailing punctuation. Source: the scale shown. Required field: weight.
112 (lb)
